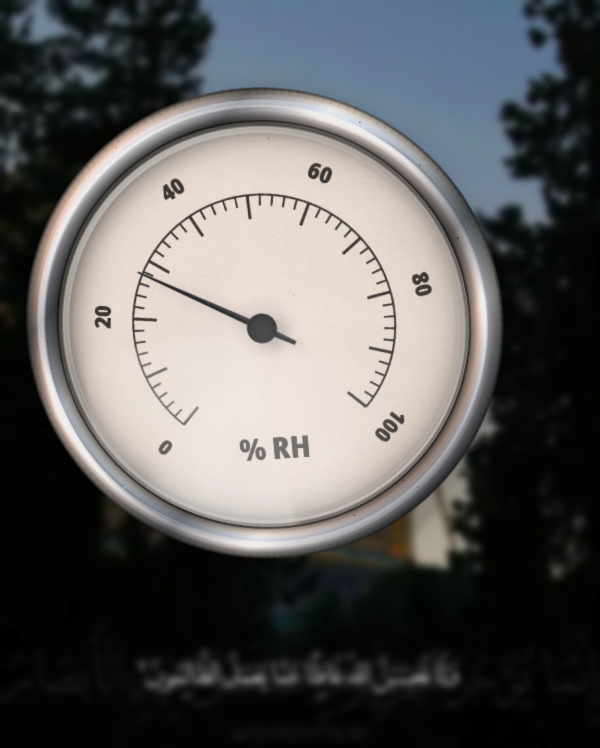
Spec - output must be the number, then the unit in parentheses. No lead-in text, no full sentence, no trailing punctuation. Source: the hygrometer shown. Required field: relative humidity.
28 (%)
